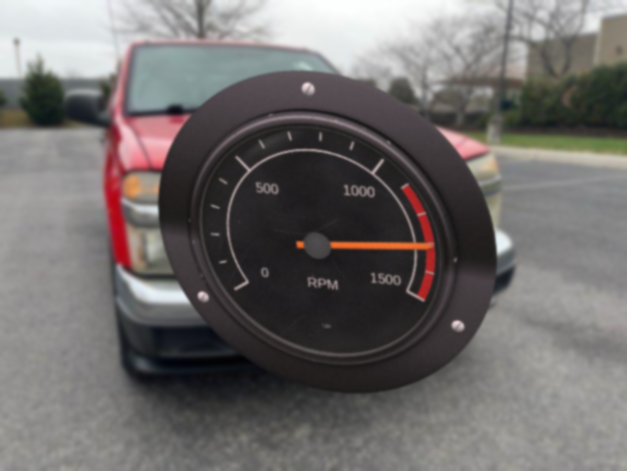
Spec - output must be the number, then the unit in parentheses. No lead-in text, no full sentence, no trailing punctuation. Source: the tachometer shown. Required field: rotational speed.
1300 (rpm)
